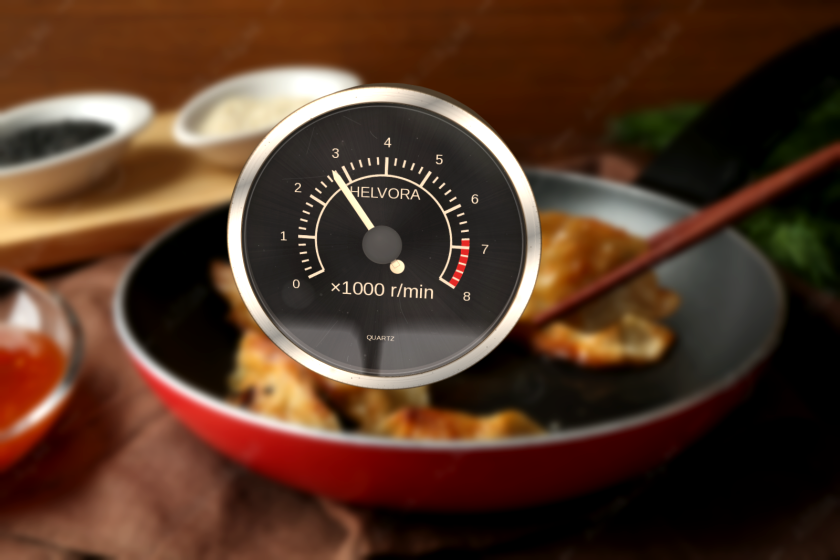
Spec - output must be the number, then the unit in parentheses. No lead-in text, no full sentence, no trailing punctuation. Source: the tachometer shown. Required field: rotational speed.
2800 (rpm)
